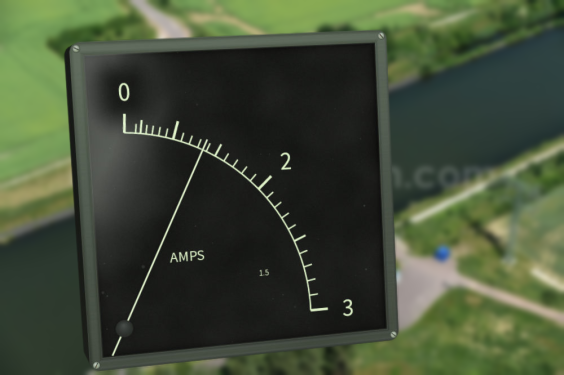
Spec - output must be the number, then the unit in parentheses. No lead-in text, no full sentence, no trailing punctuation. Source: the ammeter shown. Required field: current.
1.35 (A)
